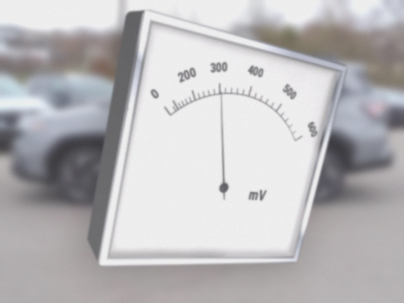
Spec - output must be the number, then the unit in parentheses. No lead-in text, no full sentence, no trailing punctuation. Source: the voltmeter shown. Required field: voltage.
300 (mV)
